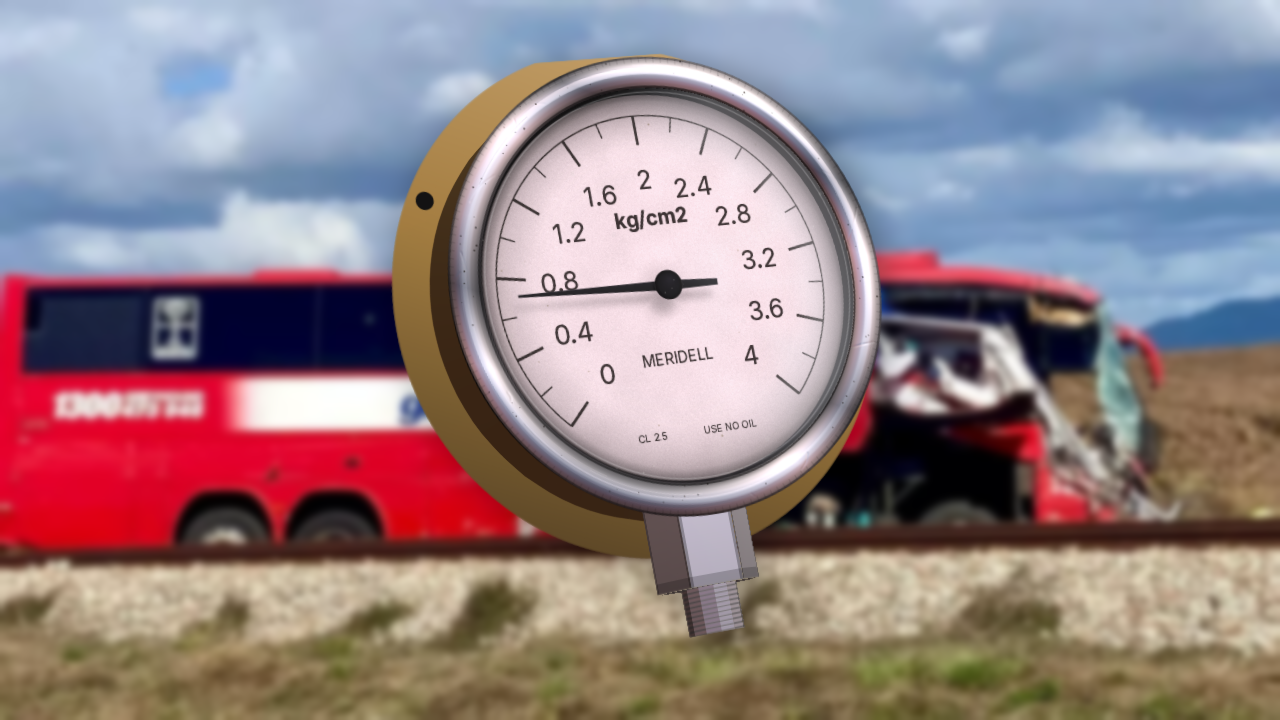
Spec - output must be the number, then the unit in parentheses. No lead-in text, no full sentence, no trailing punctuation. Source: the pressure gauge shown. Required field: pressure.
0.7 (kg/cm²)
